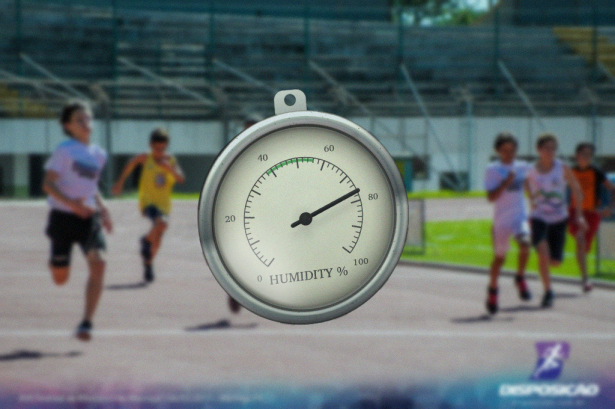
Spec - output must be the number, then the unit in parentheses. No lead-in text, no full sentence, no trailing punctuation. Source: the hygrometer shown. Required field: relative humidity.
76 (%)
